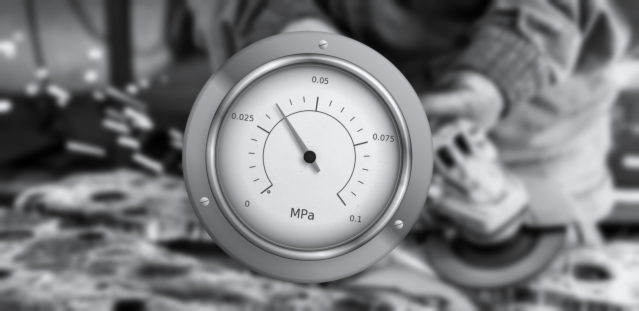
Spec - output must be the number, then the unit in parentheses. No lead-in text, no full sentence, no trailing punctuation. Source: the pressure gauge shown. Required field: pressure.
0.035 (MPa)
